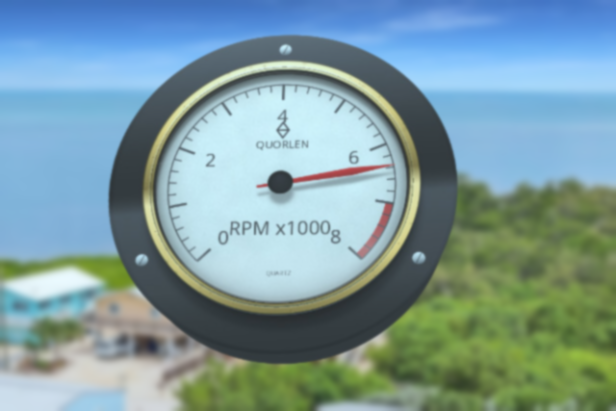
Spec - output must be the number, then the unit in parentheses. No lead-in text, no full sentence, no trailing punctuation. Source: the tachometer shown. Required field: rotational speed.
6400 (rpm)
